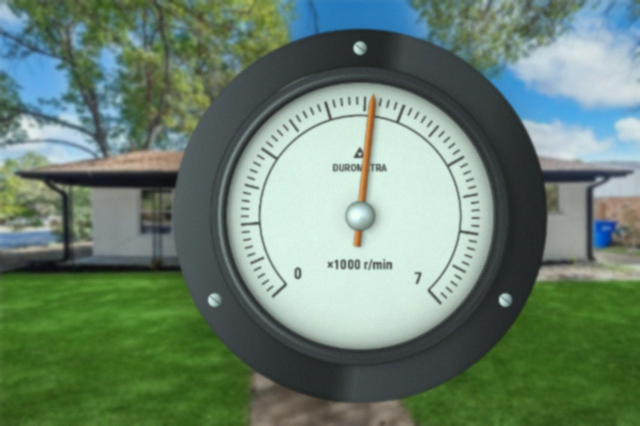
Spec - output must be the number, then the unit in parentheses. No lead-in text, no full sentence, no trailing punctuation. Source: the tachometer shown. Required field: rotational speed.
3600 (rpm)
